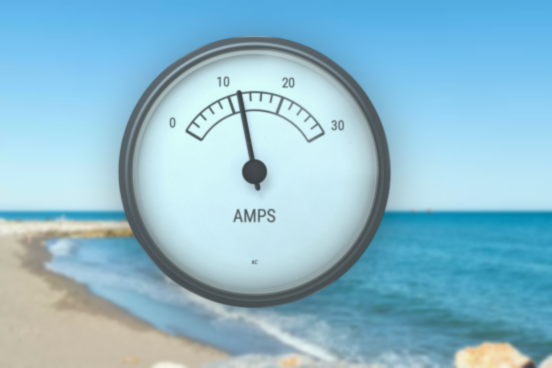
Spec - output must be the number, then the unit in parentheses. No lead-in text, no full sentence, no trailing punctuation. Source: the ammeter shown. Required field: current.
12 (A)
